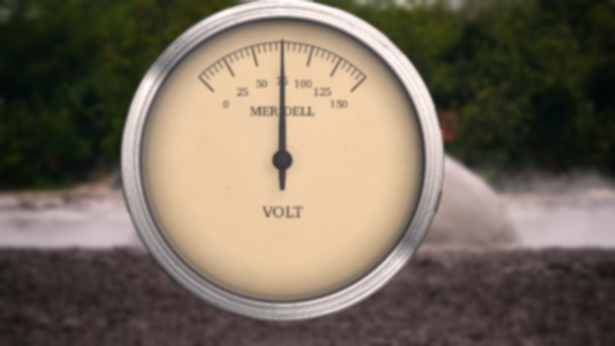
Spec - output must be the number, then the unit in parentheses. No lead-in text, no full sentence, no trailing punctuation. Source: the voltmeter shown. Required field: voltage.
75 (V)
